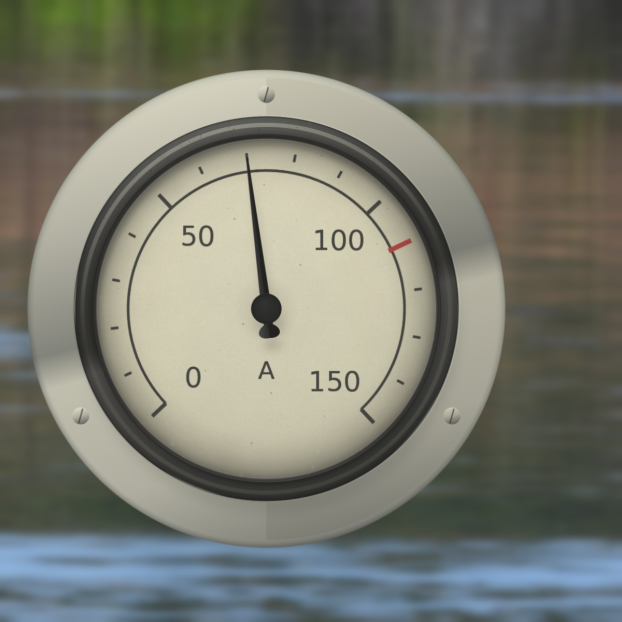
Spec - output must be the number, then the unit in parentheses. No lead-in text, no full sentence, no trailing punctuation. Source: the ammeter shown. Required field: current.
70 (A)
